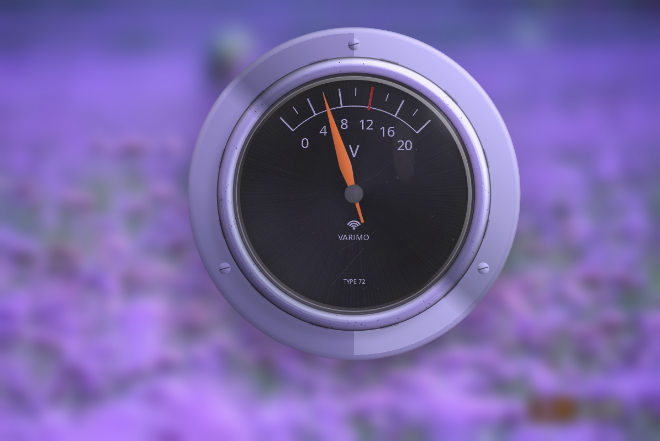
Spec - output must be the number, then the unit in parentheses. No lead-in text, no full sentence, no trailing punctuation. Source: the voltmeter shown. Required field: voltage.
6 (V)
